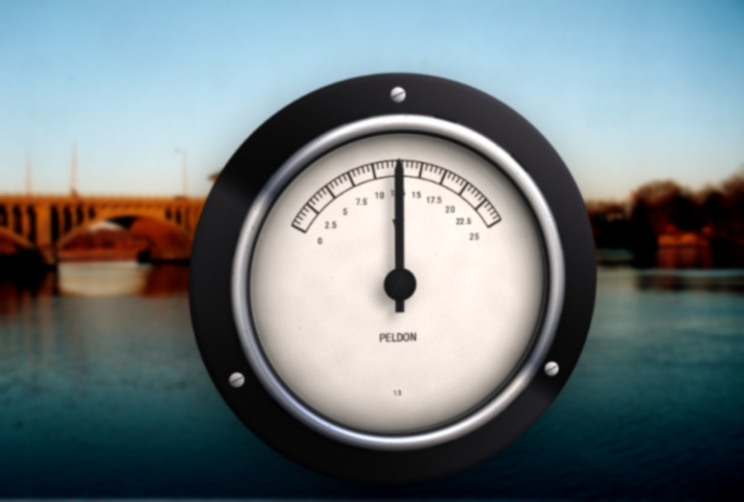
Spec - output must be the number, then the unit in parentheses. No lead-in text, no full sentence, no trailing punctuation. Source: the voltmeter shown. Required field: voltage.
12.5 (V)
